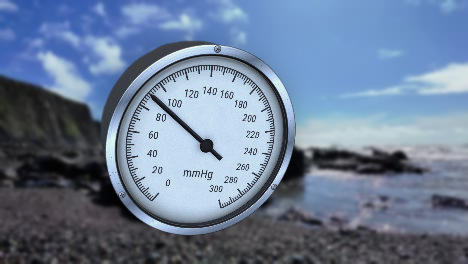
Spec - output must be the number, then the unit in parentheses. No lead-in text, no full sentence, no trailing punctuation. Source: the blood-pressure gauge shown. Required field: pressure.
90 (mmHg)
